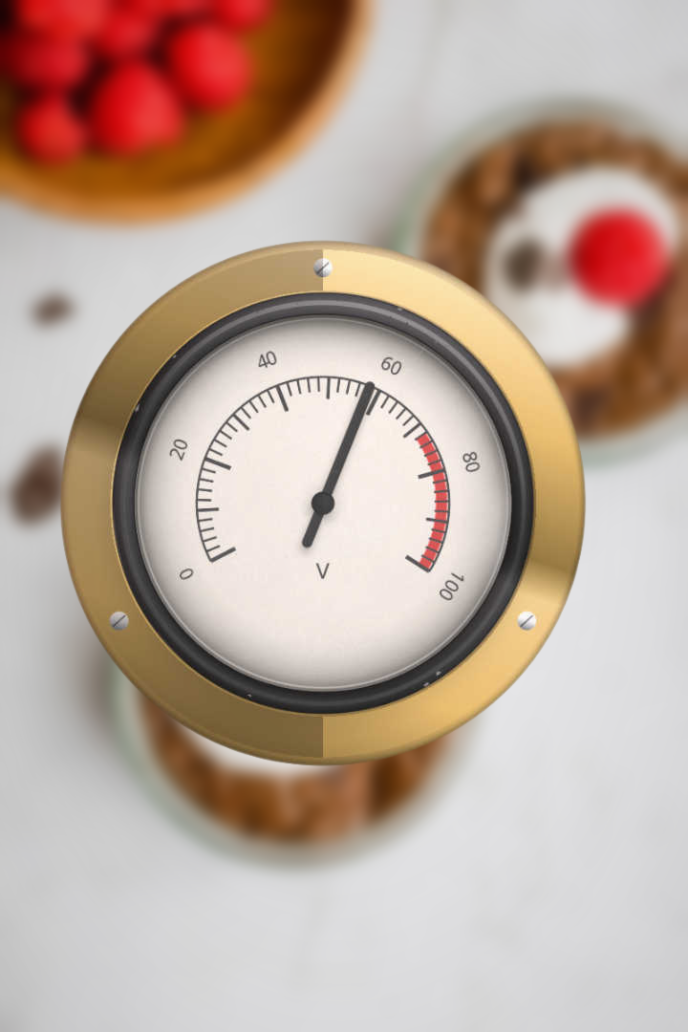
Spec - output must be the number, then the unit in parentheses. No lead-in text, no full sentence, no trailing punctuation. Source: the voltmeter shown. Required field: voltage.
58 (V)
